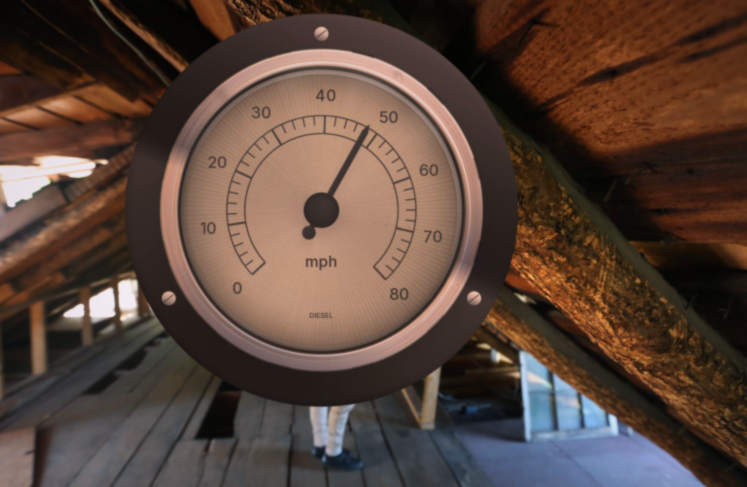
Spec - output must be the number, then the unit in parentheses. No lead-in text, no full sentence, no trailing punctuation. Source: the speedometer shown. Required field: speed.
48 (mph)
